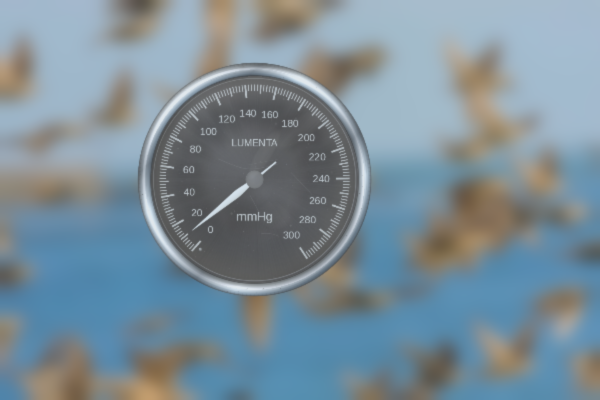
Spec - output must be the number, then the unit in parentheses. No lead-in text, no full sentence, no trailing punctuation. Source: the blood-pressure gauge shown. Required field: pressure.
10 (mmHg)
